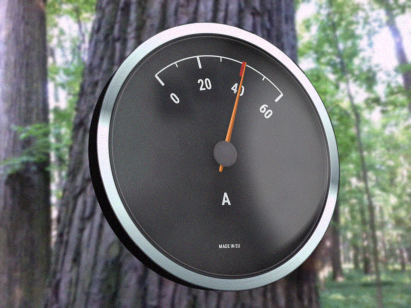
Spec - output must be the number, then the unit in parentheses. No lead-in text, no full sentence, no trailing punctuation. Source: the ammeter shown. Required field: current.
40 (A)
